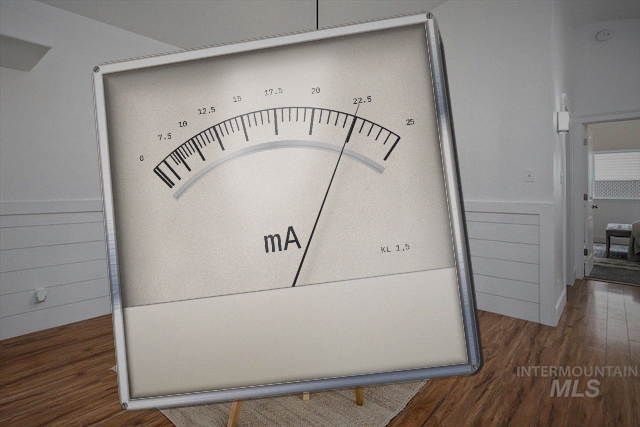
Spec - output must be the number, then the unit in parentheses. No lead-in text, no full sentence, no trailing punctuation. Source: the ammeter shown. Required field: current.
22.5 (mA)
